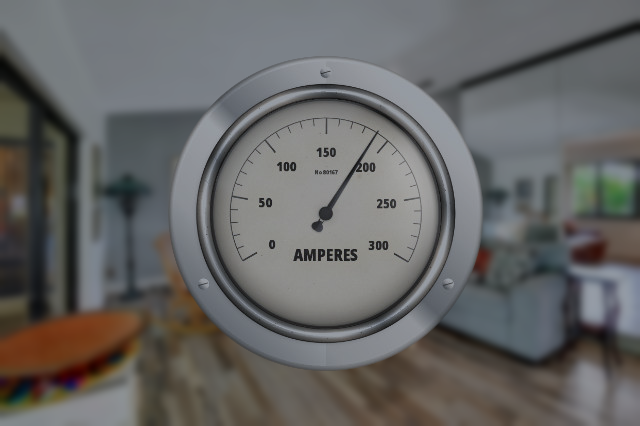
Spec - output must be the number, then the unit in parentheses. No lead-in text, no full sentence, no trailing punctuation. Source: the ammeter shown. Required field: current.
190 (A)
